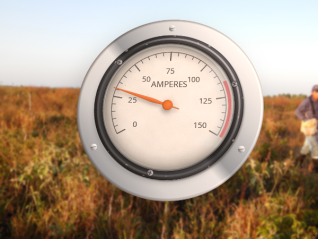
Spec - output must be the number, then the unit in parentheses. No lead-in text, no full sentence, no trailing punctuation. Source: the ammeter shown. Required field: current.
30 (A)
